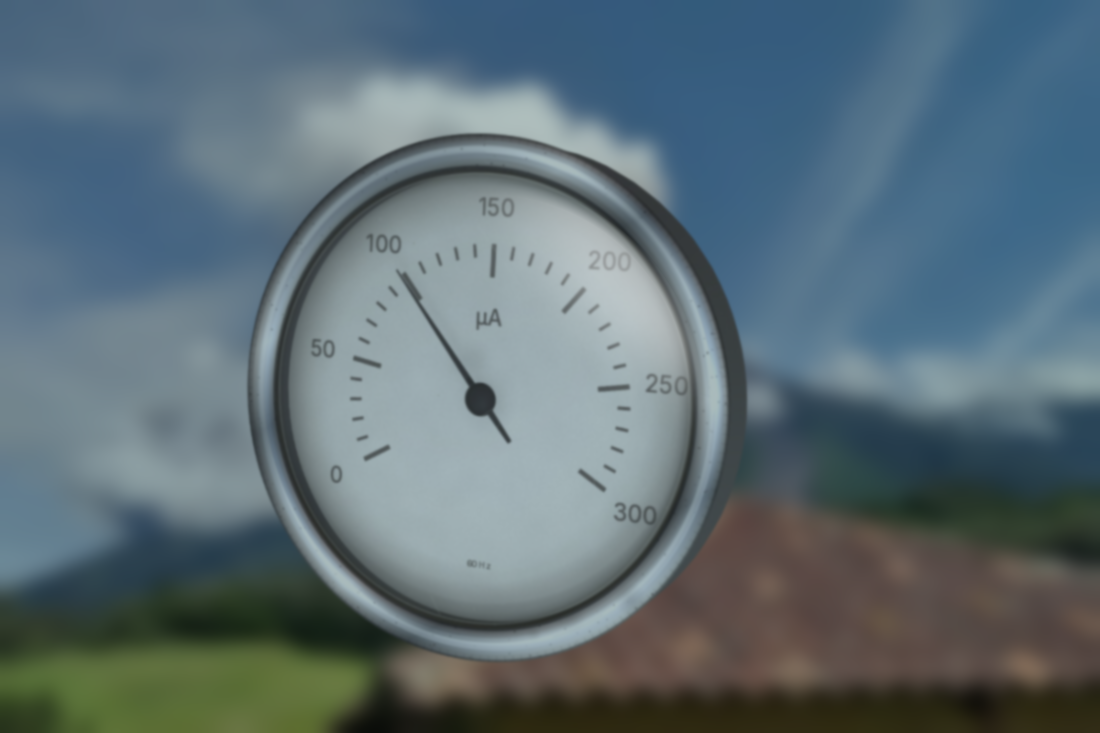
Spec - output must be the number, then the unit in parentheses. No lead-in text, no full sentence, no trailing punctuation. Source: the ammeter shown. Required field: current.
100 (µA)
